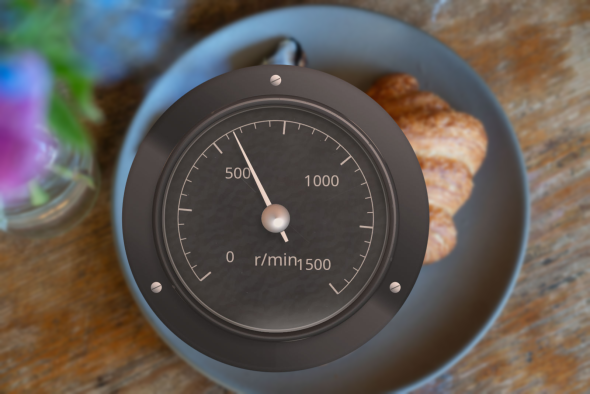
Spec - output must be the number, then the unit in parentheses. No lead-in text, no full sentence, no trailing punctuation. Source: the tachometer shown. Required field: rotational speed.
575 (rpm)
